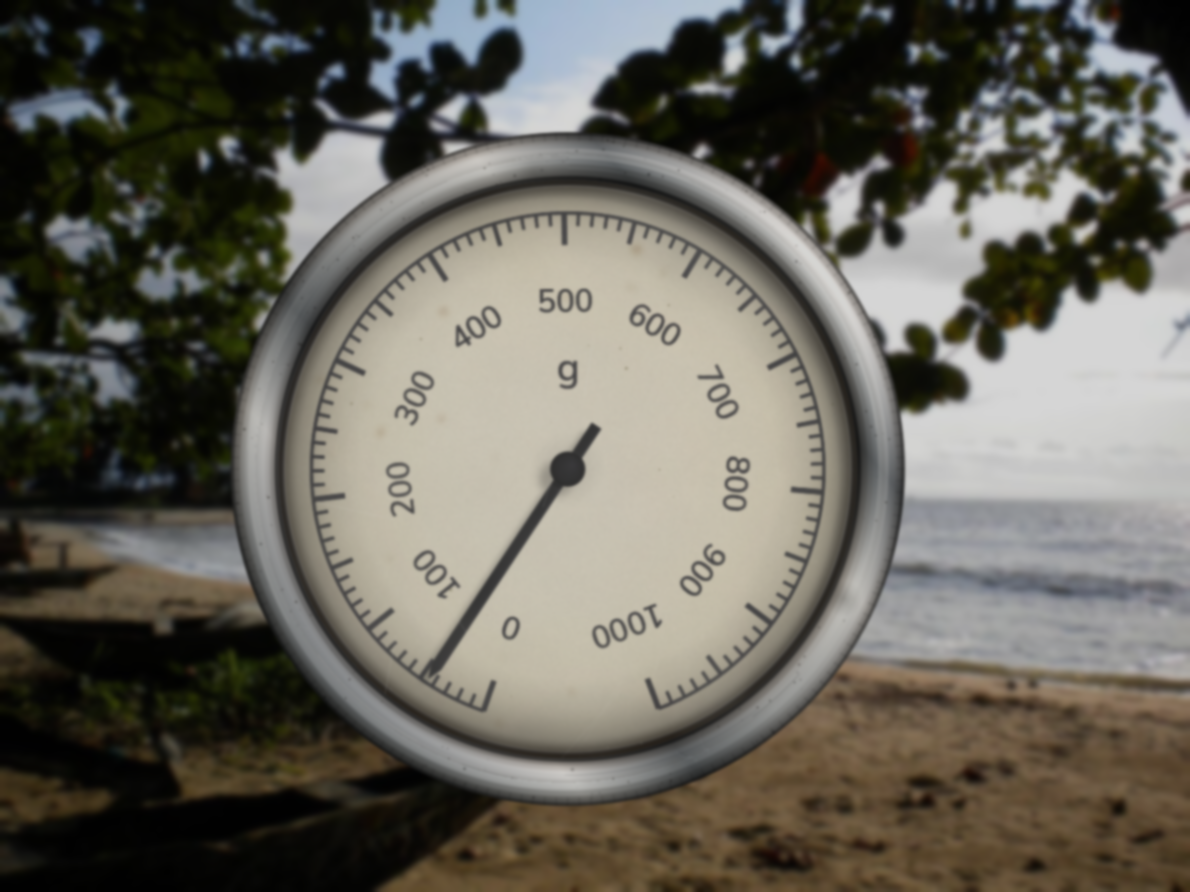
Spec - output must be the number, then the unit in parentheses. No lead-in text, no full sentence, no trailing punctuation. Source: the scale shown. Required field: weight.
45 (g)
